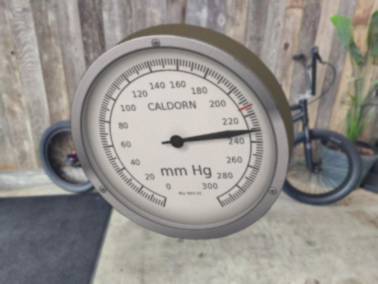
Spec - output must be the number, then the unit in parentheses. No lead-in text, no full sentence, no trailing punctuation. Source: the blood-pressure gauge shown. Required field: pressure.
230 (mmHg)
